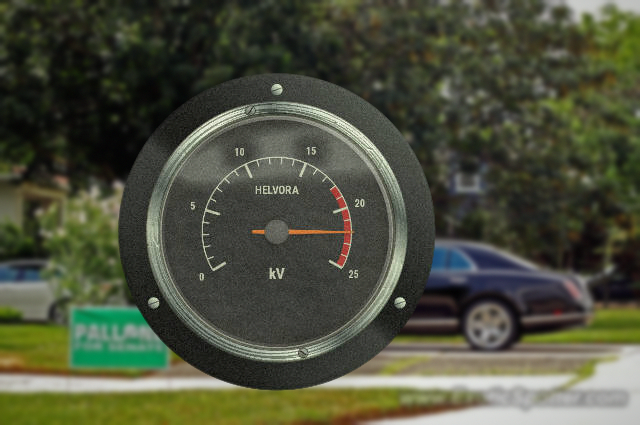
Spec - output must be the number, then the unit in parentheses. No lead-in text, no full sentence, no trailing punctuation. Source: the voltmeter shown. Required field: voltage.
22 (kV)
